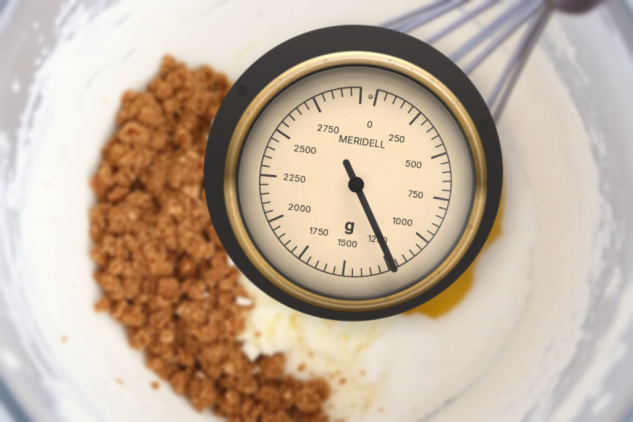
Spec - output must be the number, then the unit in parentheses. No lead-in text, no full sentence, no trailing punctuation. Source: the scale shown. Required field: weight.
1225 (g)
